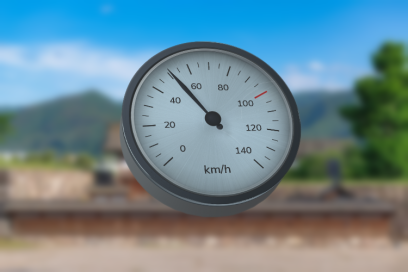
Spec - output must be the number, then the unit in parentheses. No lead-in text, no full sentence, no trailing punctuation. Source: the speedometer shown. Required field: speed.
50 (km/h)
